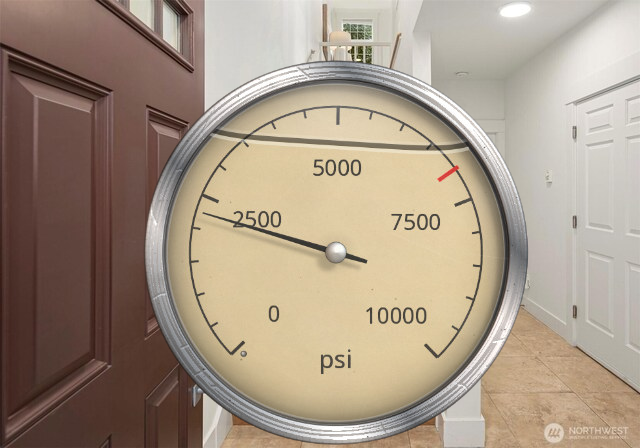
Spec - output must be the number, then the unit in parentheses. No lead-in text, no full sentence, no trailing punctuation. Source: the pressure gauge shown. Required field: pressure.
2250 (psi)
